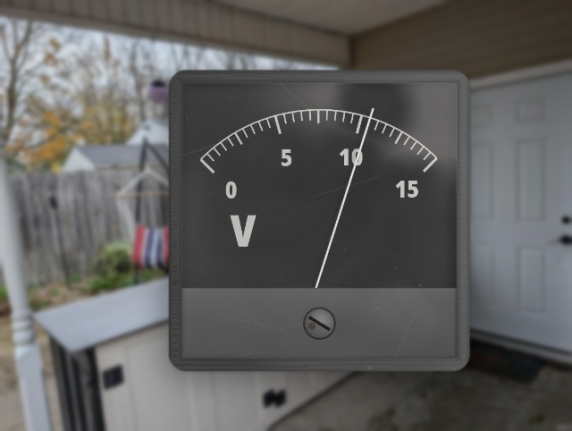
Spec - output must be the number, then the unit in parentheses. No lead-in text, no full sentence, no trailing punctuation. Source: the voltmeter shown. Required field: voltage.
10.5 (V)
